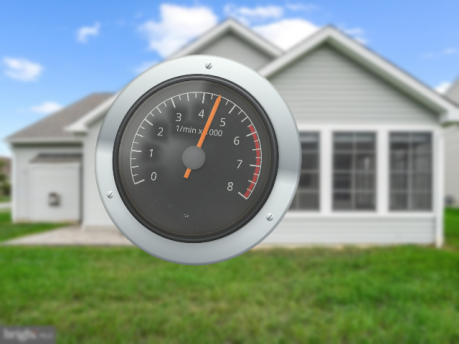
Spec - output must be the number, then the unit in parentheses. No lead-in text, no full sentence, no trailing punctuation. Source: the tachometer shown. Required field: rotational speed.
4500 (rpm)
